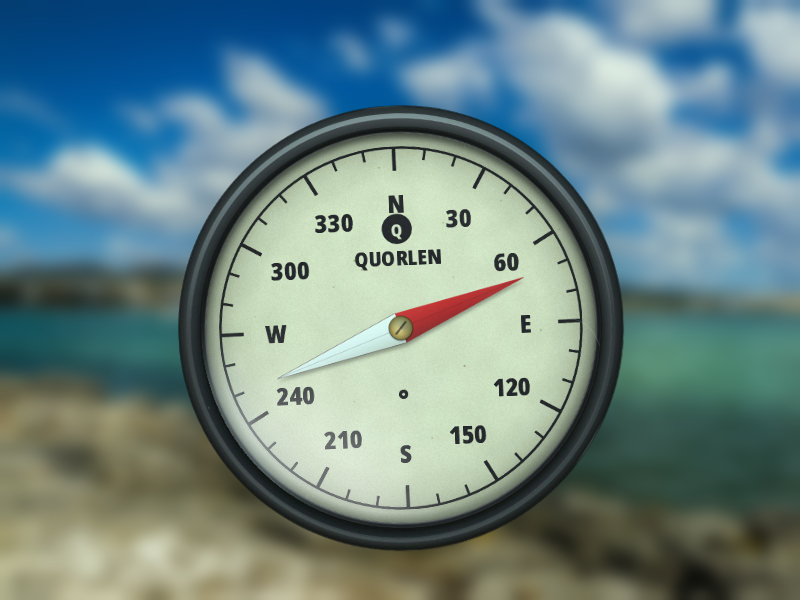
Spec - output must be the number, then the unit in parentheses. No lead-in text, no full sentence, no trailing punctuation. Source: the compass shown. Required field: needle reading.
70 (°)
